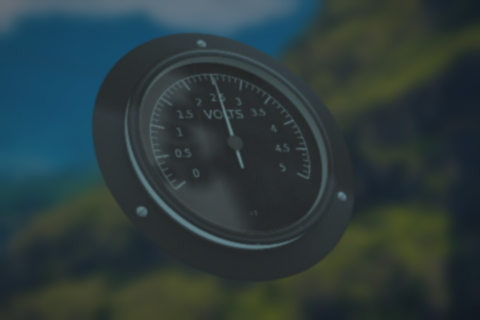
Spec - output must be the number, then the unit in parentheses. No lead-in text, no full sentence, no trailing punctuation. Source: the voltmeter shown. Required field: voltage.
2.5 (V)
